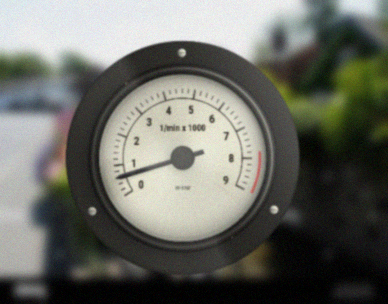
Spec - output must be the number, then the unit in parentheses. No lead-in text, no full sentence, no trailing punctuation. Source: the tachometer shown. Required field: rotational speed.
600 (rpm)
